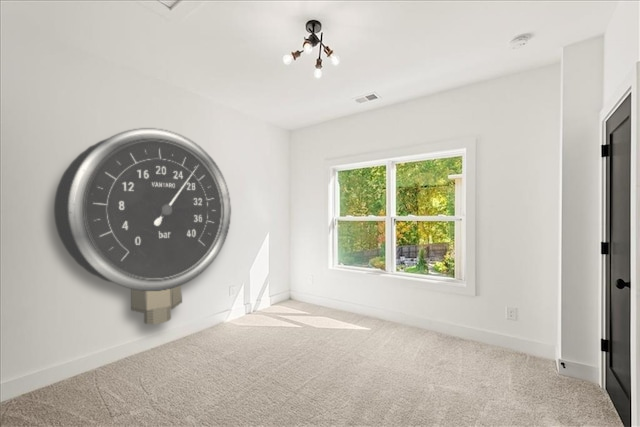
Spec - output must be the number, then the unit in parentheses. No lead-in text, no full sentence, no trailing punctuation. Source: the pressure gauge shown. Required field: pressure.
26 (bar)
